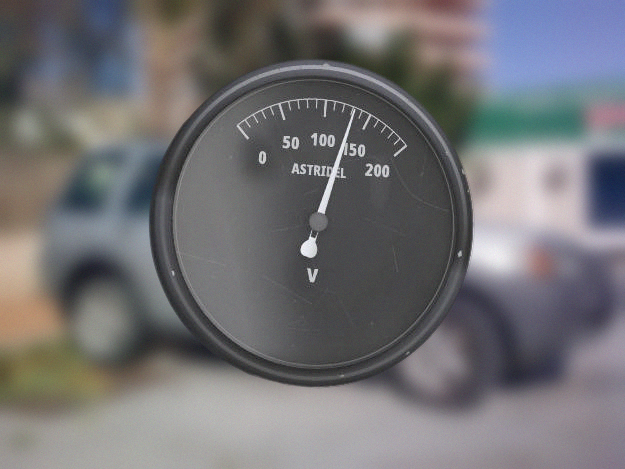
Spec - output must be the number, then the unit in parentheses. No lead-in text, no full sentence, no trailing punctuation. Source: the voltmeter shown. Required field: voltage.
130 (V)
